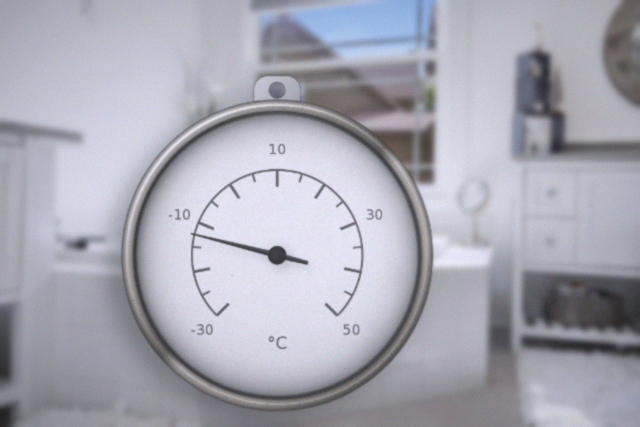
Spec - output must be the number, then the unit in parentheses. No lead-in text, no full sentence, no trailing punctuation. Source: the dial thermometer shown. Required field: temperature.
-12.5 (°C)
